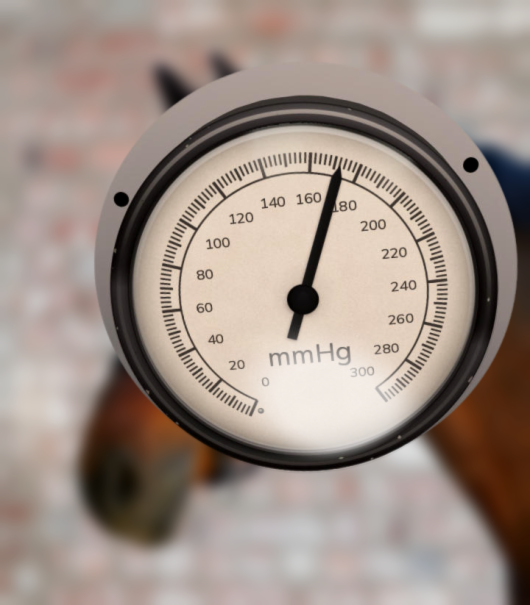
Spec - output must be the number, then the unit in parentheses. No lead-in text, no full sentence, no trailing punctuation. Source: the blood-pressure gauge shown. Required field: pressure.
172 (mmHg)
